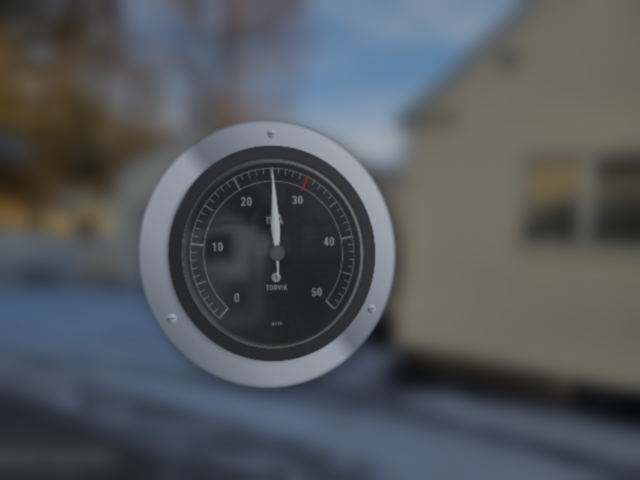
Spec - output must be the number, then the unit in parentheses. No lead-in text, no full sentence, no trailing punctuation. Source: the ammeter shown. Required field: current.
25 (mA)
